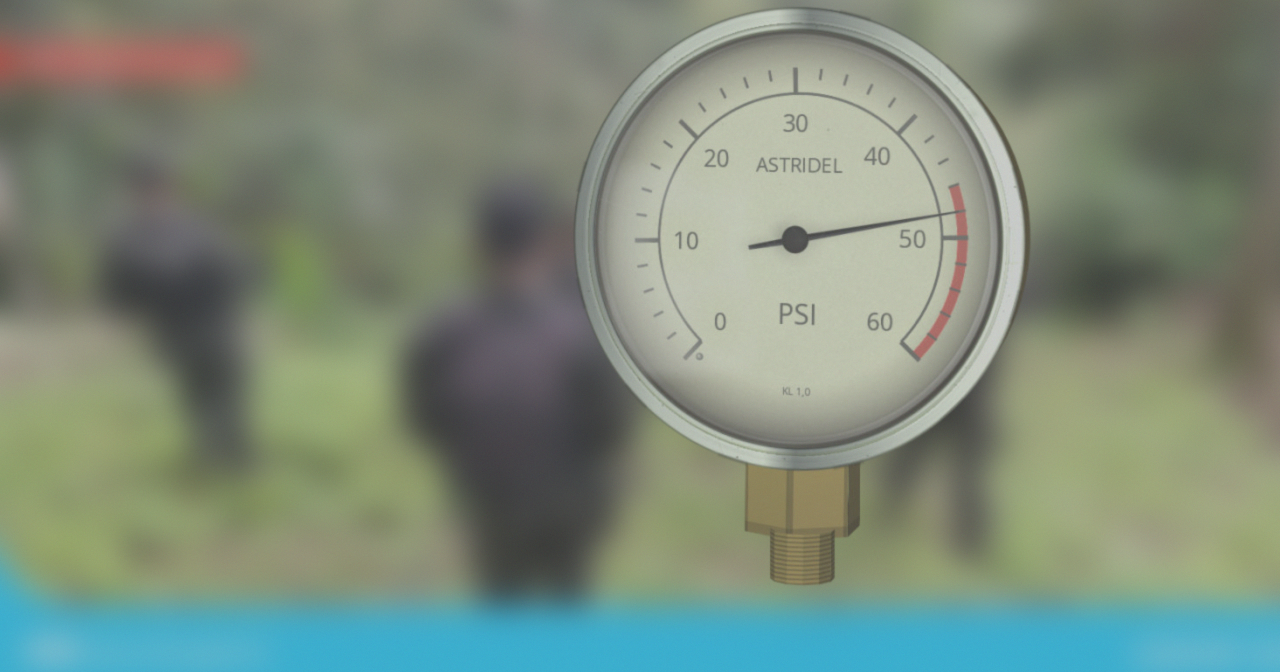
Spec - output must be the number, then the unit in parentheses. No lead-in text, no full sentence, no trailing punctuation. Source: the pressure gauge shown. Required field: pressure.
48 (psi)
